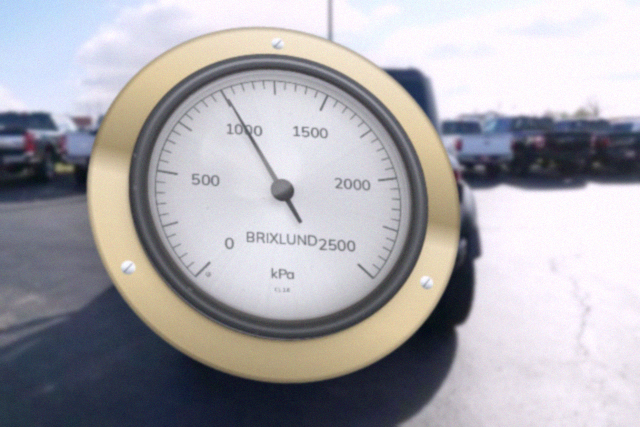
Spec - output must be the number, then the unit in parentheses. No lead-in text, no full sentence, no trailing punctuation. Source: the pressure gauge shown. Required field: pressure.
1000 (kPa)
